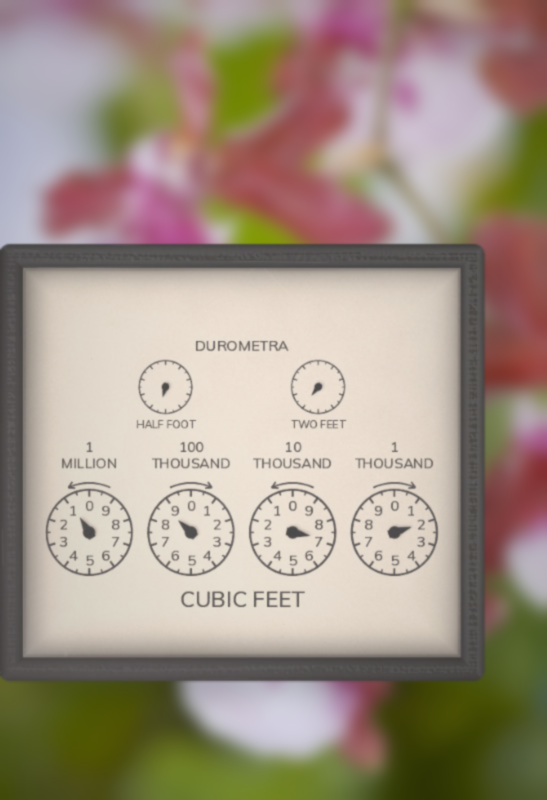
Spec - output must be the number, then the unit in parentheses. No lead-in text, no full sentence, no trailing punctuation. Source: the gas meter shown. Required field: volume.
87200 (ft³)
